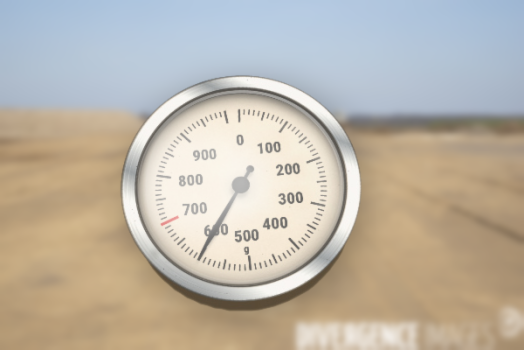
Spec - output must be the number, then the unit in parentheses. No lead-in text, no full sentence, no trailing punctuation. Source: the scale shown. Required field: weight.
600 (g)
